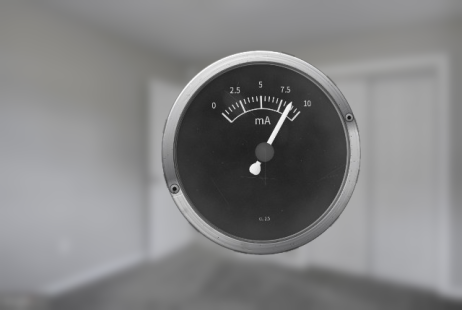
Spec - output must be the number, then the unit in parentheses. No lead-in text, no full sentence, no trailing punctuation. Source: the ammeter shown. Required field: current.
8.5 (mA)
